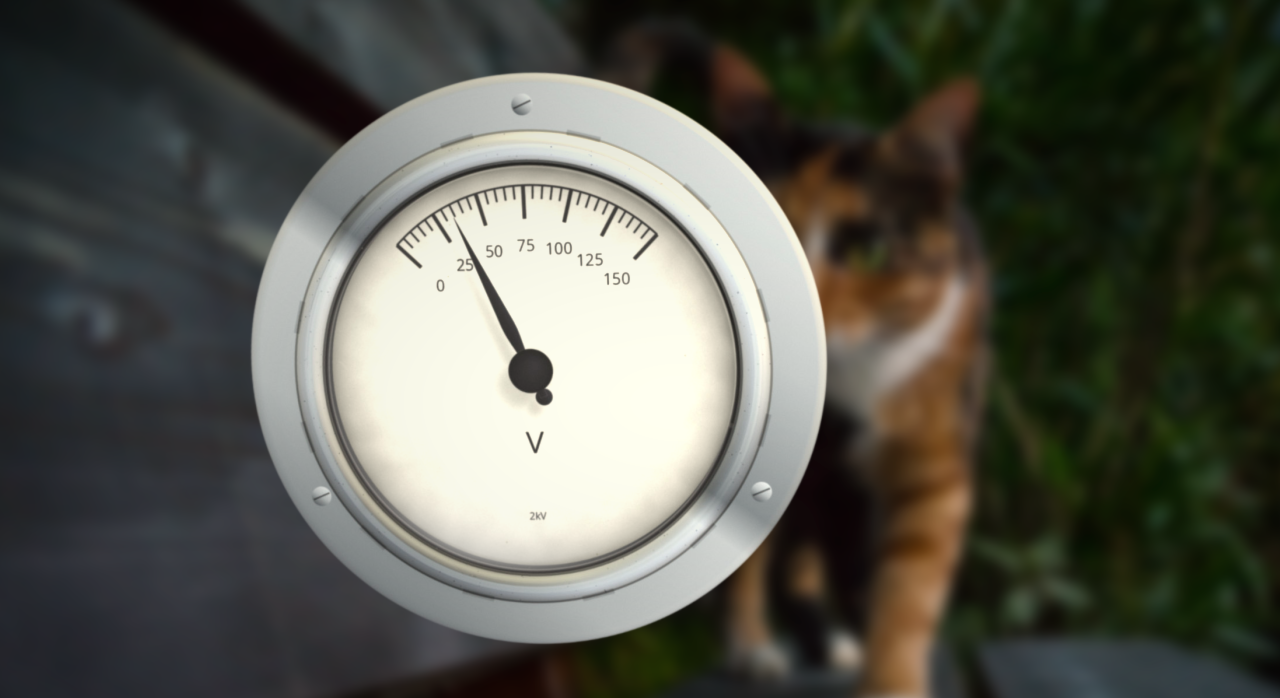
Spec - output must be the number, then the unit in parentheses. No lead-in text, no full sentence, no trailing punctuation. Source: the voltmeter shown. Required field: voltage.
35 (V)
